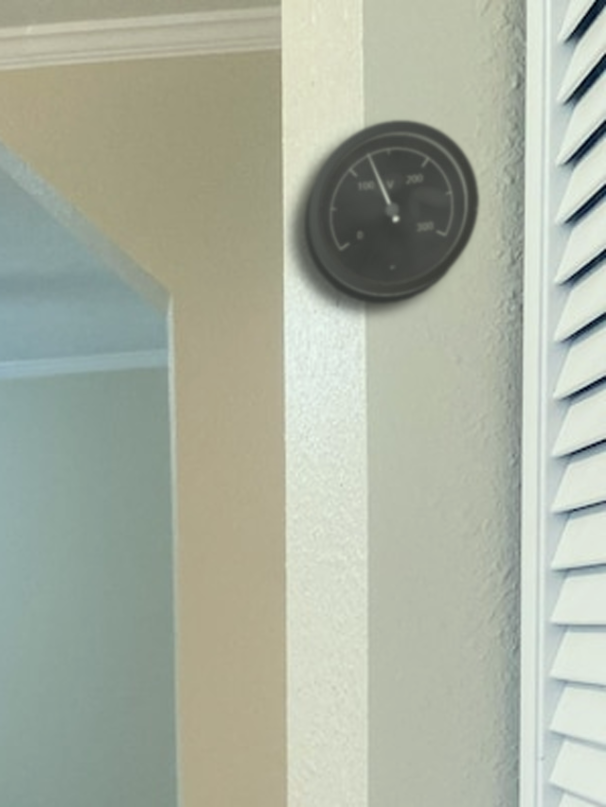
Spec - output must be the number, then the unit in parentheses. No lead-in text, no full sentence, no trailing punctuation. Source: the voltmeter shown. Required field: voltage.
125 (V)
